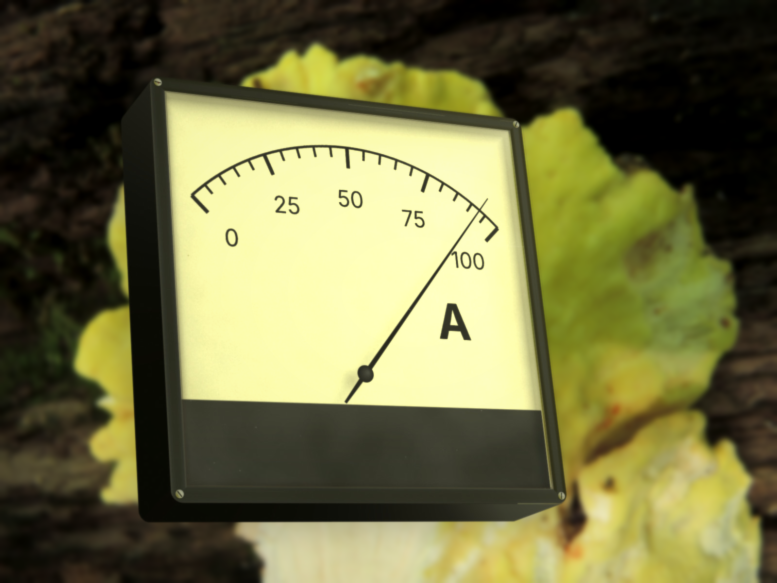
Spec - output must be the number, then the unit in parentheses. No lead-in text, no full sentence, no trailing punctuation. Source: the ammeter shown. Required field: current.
92.5 (A)
